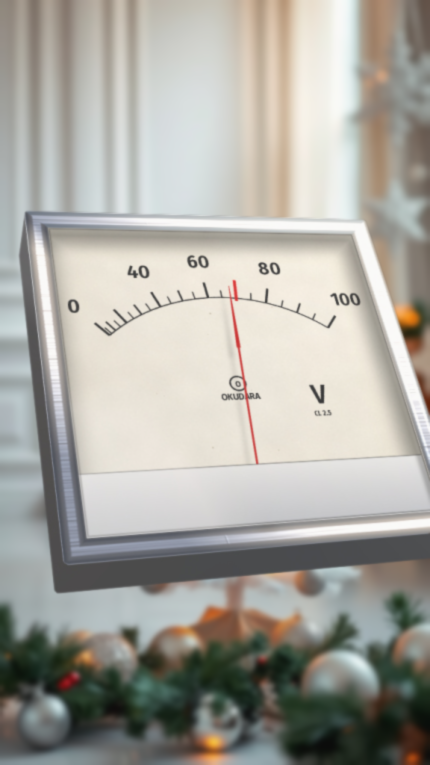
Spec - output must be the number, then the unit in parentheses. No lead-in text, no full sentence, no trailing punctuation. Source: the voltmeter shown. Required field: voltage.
67.5 (V)
